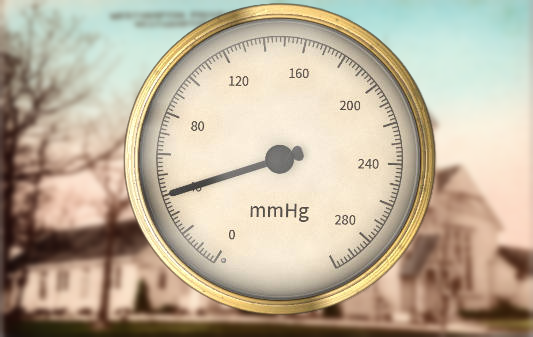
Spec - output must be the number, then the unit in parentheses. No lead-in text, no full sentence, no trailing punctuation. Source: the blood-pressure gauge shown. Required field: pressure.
40 (mmHg)
